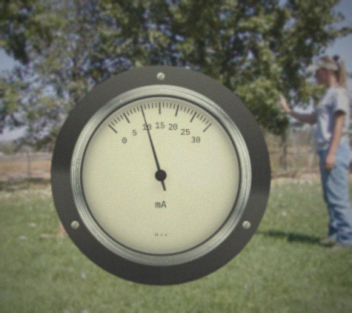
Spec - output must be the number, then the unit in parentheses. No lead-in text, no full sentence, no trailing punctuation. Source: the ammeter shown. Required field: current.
10 (mA)
